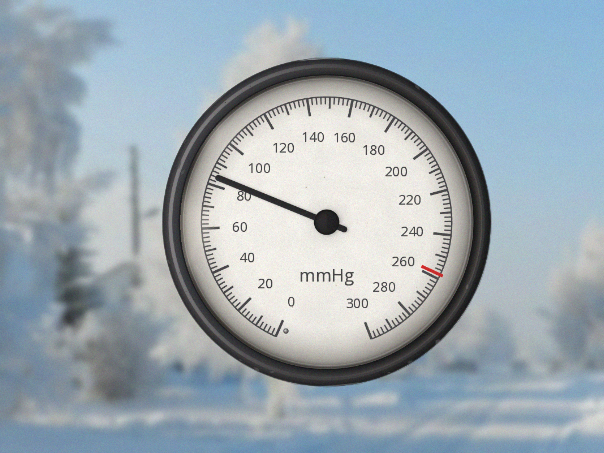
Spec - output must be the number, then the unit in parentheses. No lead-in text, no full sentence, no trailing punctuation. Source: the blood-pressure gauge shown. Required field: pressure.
84 (mmHg)
